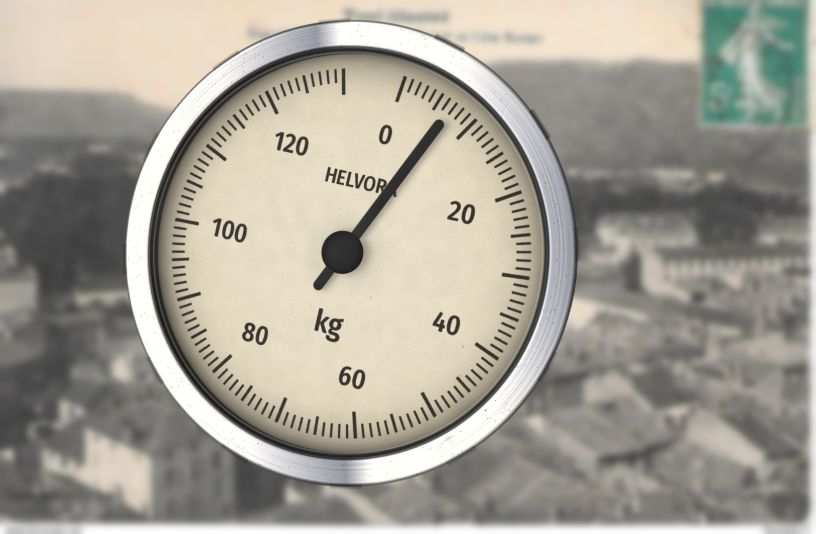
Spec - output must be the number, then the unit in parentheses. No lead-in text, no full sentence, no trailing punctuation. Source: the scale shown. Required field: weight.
7 (kg)
